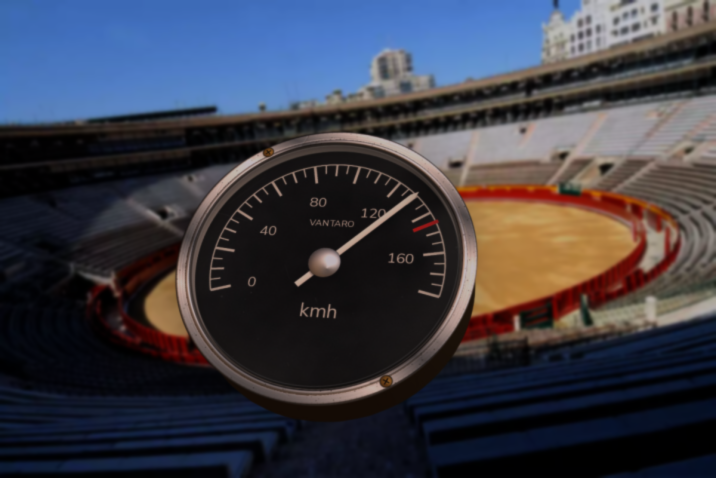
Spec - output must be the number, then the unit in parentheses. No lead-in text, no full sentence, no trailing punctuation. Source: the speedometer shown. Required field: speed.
130 (km/h)
